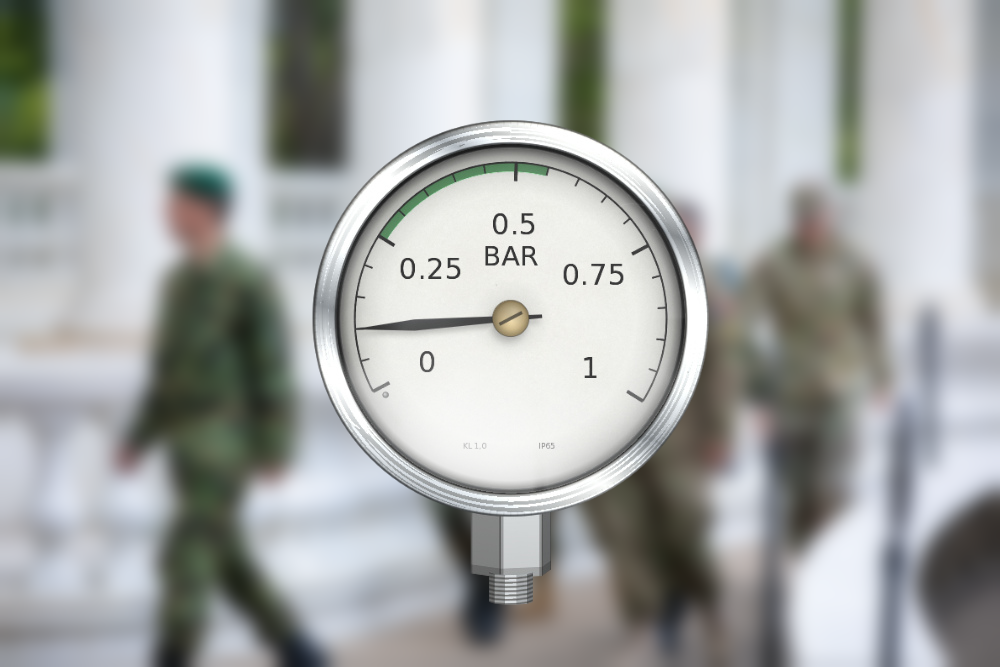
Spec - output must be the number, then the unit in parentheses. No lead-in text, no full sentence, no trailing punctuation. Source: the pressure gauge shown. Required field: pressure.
0.1 (bar)
